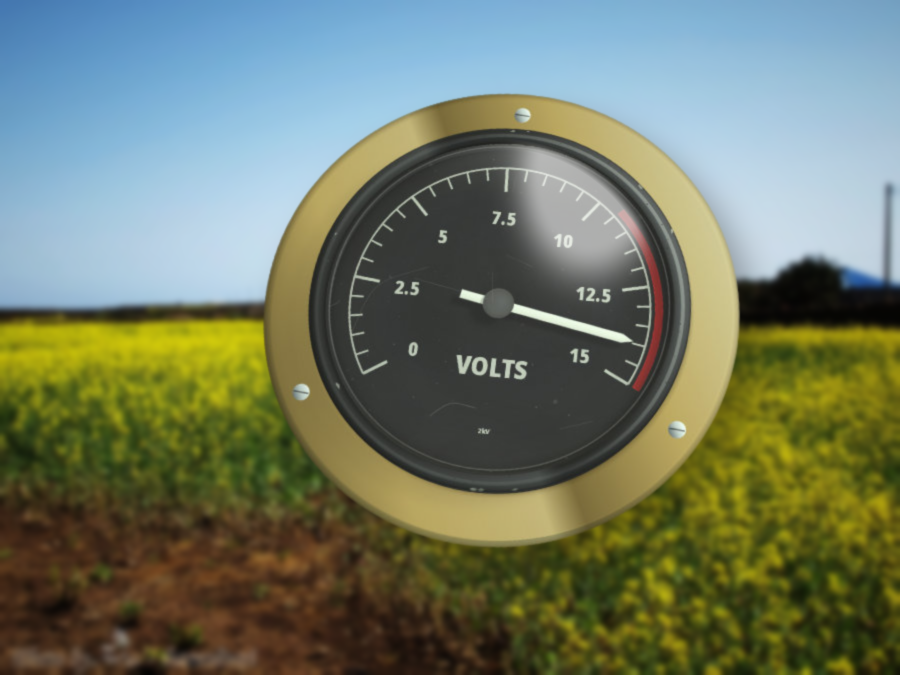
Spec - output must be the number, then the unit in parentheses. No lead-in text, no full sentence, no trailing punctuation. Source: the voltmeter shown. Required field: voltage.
14 (V)
